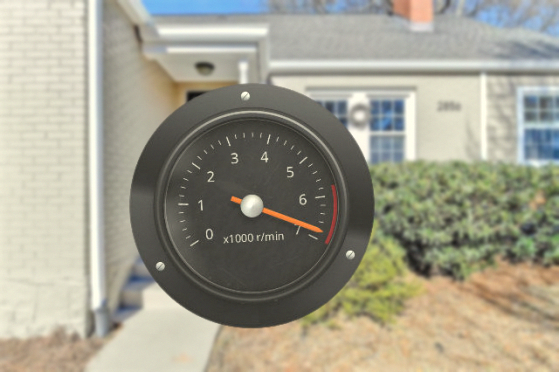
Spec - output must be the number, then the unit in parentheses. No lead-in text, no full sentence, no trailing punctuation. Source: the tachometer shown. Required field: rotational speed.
6800 (rpm)
